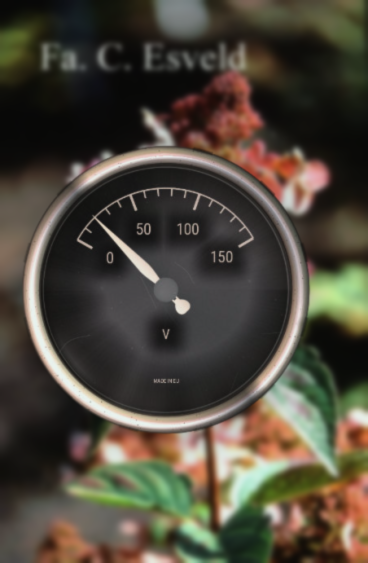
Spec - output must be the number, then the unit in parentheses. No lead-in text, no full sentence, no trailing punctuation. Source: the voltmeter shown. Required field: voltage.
20 (V)
